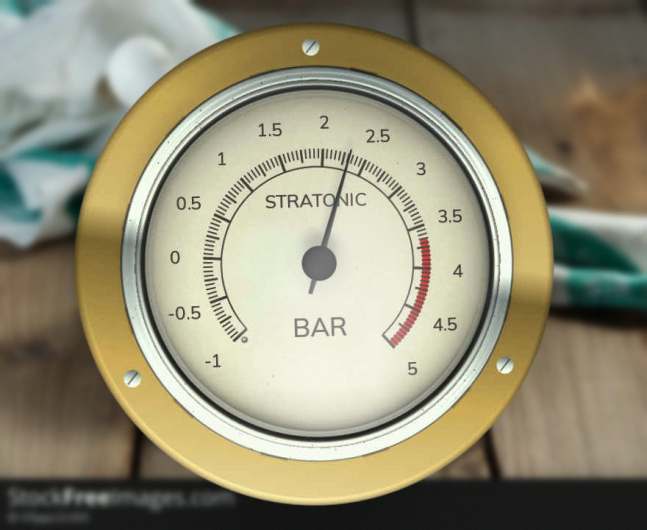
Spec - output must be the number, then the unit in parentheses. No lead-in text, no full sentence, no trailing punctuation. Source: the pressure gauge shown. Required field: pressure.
2.3 (bar)
